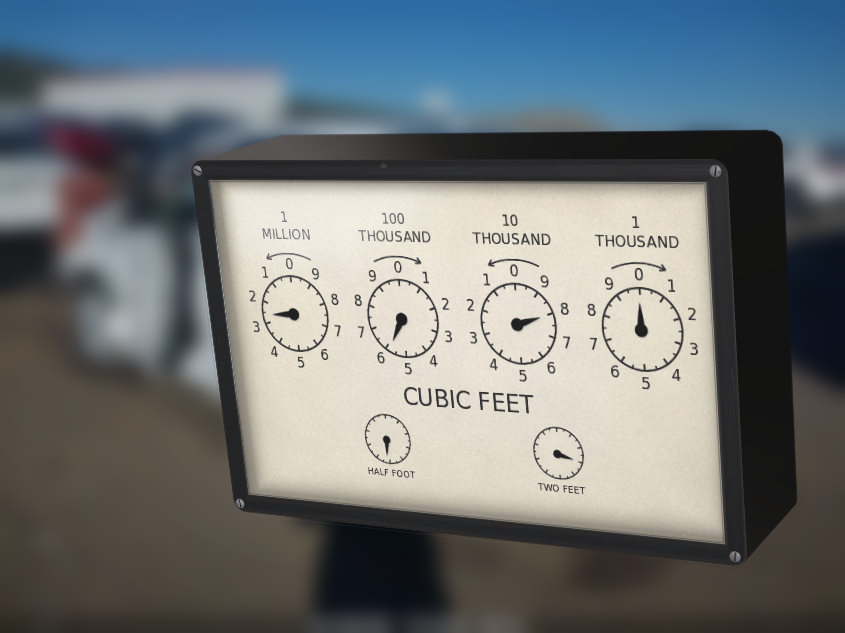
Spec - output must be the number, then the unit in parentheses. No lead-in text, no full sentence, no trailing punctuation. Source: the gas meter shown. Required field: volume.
258000 (ft³)
